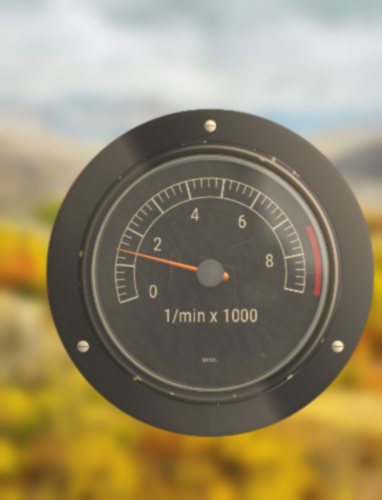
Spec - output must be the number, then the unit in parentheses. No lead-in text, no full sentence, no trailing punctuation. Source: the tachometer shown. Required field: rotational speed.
1400 (rpm)
